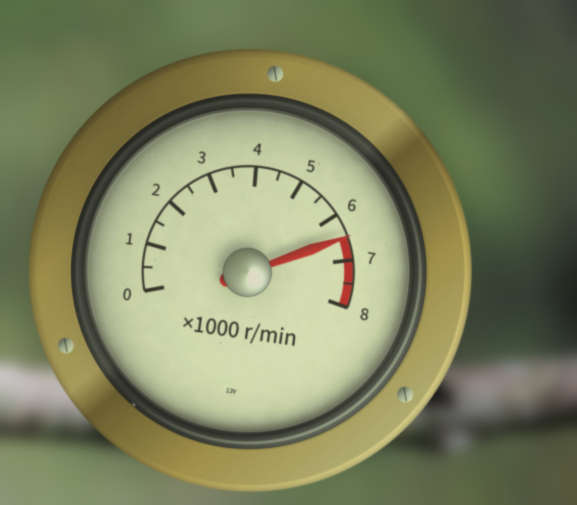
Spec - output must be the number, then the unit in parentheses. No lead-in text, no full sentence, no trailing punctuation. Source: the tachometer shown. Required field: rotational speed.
6500 (rpm)
